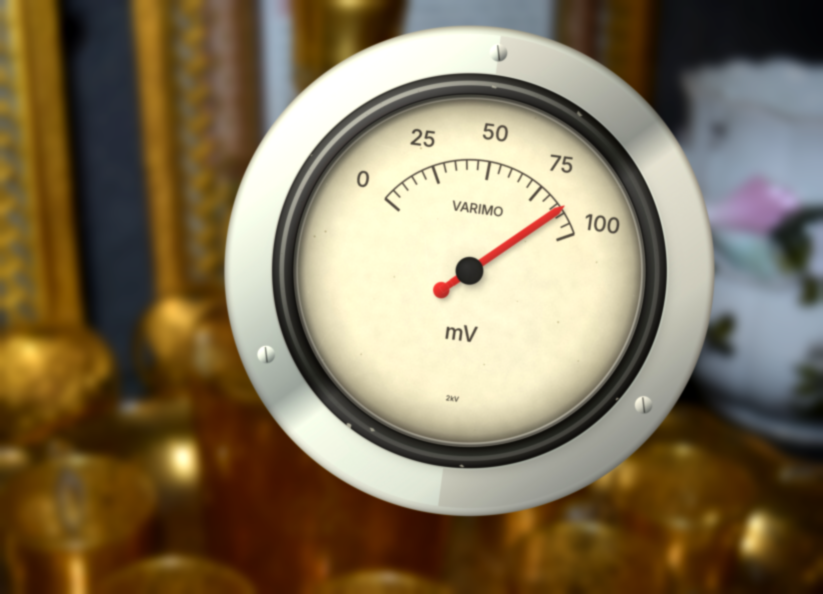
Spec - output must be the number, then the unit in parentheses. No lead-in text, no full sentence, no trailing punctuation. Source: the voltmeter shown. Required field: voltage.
87.5 (mV)
